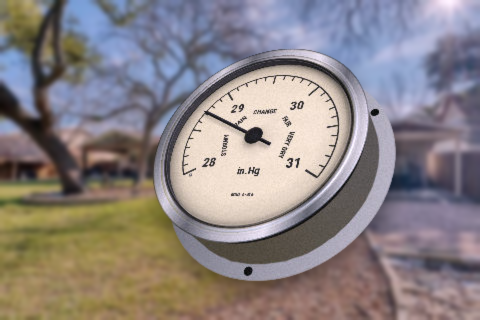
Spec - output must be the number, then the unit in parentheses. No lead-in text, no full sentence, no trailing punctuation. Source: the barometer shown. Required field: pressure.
28.7 (inHg)
